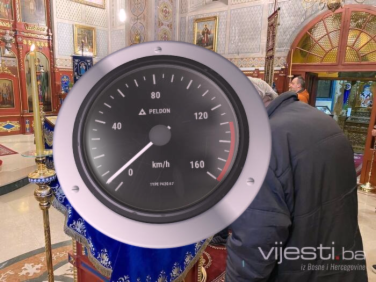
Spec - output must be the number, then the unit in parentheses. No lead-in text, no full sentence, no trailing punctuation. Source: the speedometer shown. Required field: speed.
5 (km/h)
